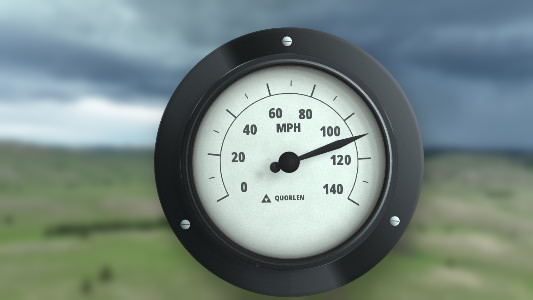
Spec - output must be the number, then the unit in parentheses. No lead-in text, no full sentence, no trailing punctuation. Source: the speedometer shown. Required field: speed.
110 (mph)
